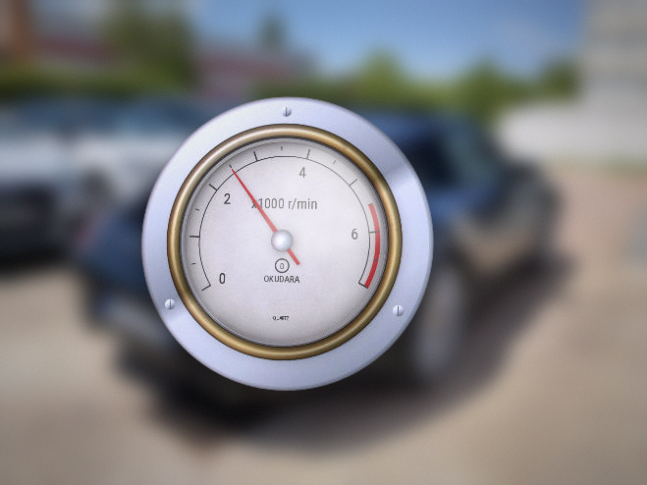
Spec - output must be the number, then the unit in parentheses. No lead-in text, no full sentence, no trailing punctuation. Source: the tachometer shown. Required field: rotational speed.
2500 (rpm)
